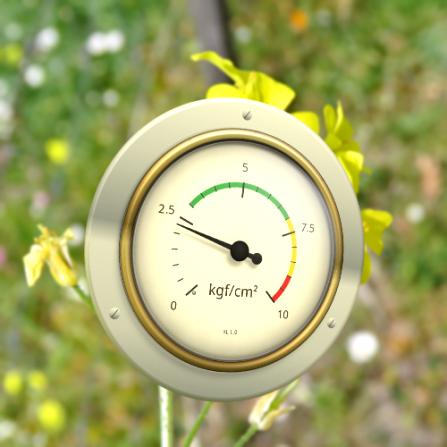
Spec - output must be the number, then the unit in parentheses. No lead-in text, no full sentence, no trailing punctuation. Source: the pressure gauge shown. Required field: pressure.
2.25 (kg/cm²)
